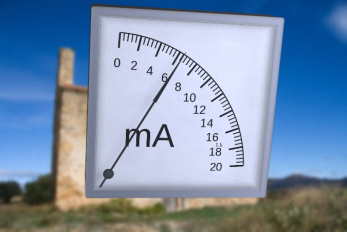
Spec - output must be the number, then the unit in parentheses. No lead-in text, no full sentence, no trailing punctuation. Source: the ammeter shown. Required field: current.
6.4 (mA)
